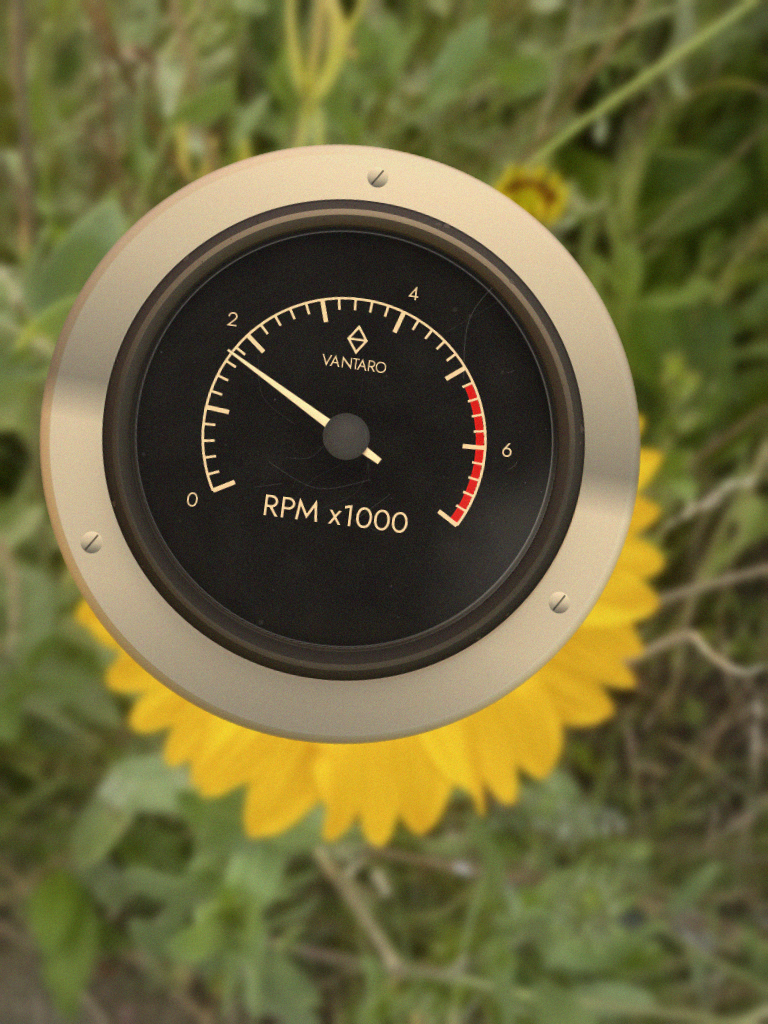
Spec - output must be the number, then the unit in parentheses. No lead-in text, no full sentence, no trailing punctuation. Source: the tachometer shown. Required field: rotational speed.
1700 (rpm)
